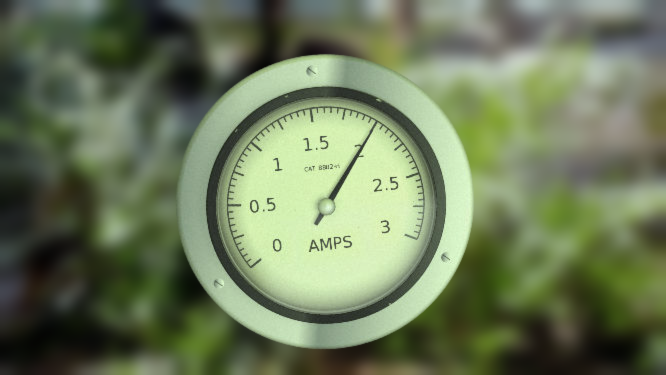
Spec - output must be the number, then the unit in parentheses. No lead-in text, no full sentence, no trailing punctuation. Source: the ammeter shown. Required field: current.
2 (A)
